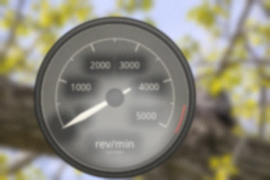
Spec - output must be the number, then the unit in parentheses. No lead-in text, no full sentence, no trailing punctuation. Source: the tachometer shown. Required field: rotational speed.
0 (rpm)
